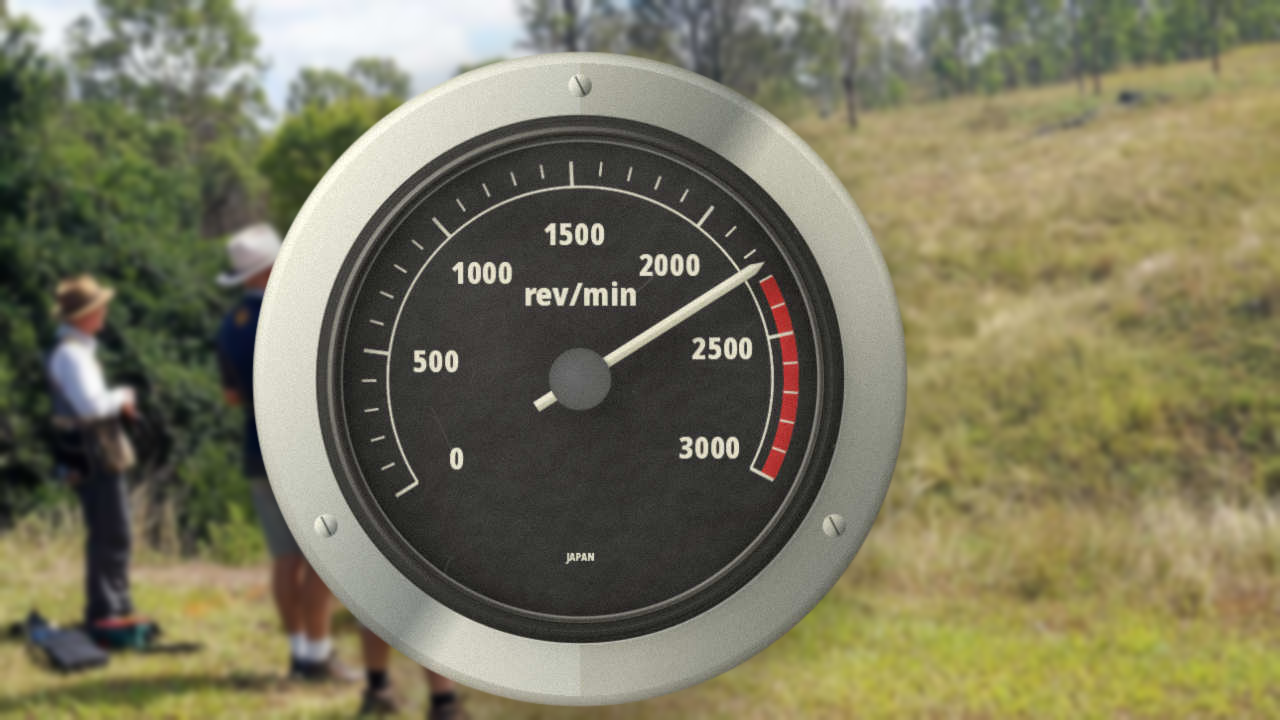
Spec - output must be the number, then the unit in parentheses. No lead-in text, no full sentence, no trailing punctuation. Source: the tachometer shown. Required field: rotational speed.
2250 (rpm)
